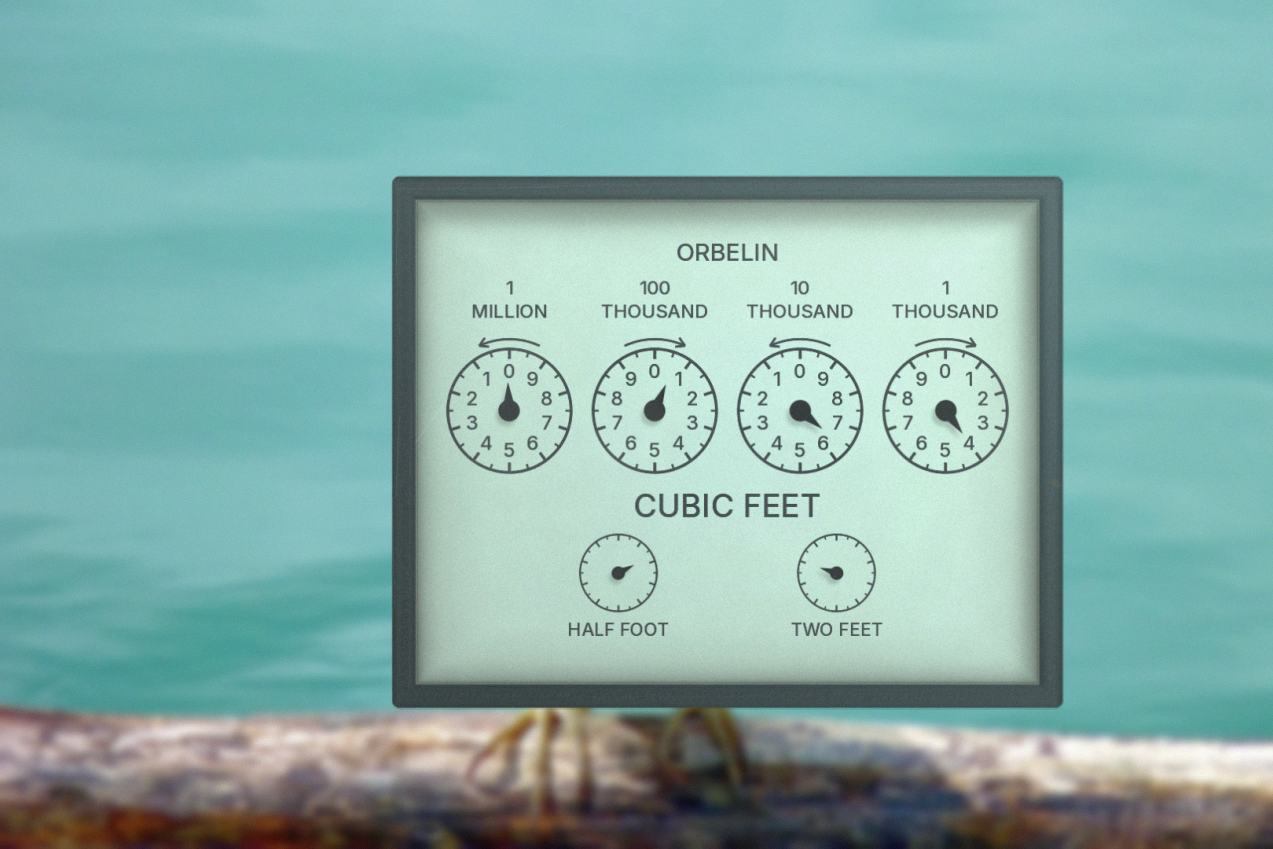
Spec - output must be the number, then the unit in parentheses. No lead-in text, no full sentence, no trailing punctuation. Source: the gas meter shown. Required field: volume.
6400 (ft³)
